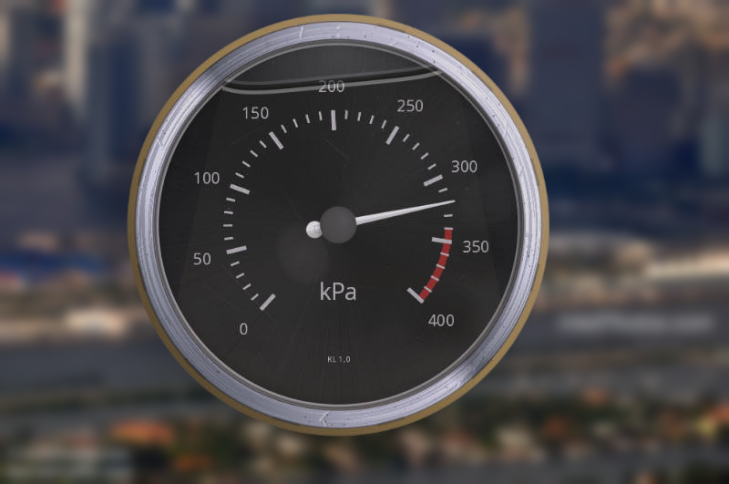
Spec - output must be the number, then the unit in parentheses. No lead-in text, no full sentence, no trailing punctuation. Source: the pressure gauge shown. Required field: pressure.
320 (kPa)
